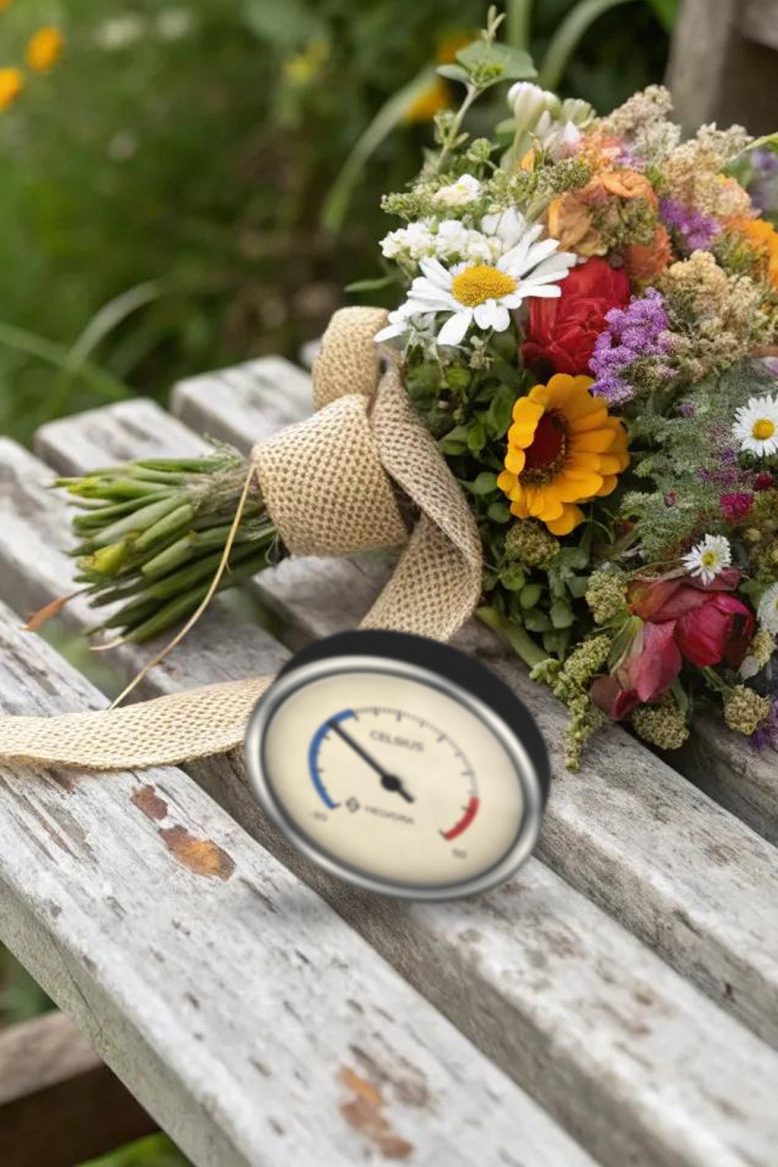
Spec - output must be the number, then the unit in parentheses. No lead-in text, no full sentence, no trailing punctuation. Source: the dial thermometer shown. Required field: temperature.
-5 (°C)
